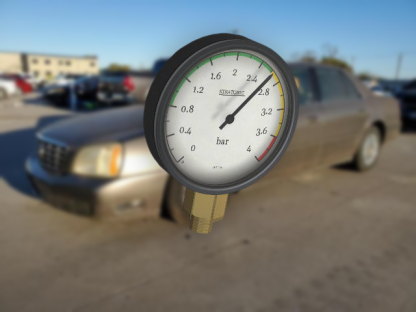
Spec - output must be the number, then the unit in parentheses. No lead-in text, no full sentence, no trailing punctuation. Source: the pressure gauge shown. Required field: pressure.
2.6 (bar)
